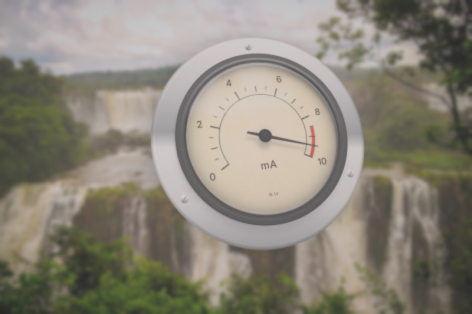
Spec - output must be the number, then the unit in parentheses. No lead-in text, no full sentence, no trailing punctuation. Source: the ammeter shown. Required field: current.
9.5 (mA)
